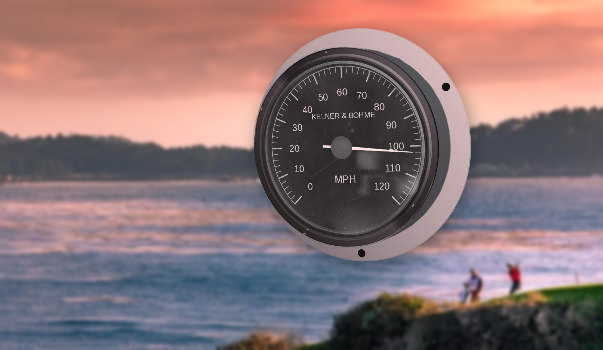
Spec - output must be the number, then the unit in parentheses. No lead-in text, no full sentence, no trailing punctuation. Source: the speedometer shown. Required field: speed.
102 (mph)
